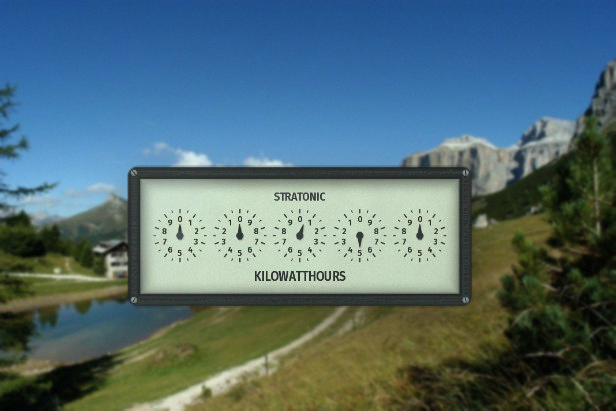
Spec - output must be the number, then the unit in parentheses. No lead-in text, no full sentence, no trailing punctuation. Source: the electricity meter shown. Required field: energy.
50 (kWh)
